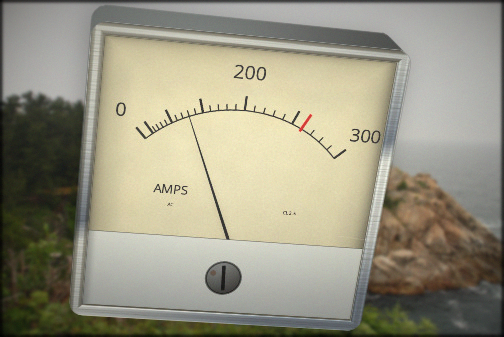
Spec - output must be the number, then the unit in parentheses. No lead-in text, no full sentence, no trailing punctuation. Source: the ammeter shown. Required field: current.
130 (A)
